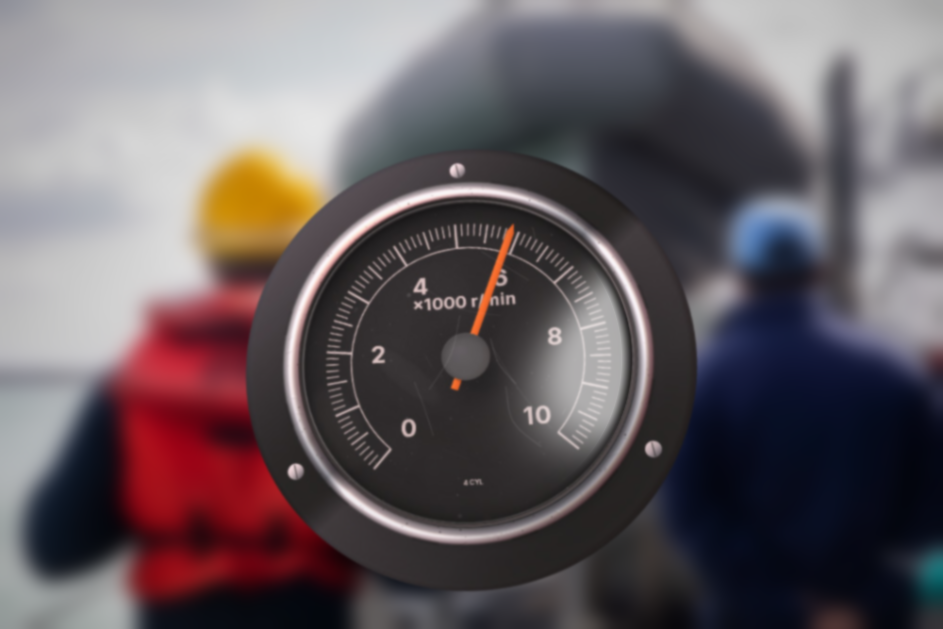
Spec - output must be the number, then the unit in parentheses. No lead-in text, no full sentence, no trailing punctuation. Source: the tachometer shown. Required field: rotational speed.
5900 (rpm)
